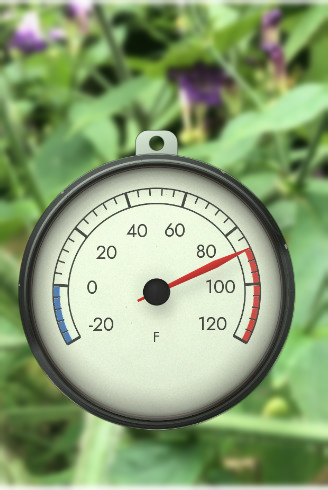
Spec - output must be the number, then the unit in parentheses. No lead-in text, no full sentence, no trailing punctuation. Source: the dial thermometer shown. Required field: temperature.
88 (°F)
